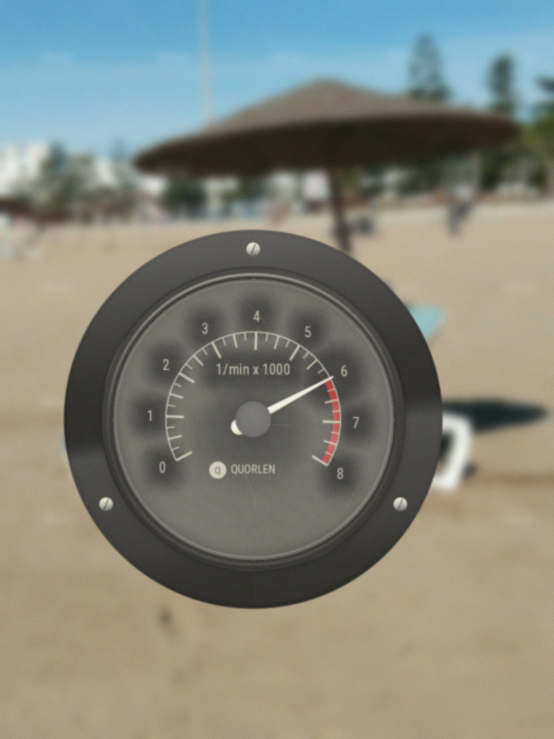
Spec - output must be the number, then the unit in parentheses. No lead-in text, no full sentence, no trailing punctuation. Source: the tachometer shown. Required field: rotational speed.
6000 (rpm)
